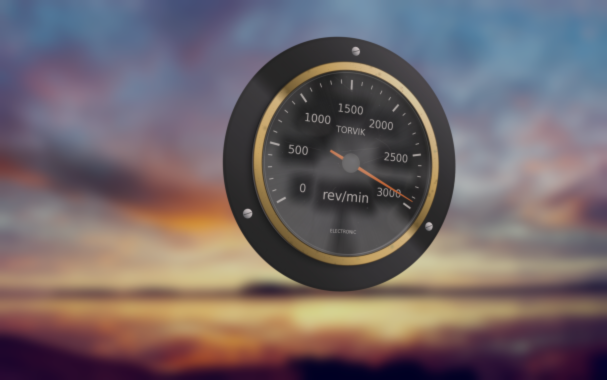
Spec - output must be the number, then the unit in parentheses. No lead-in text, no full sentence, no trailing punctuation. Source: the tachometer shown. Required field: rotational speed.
2950 (rpm)
